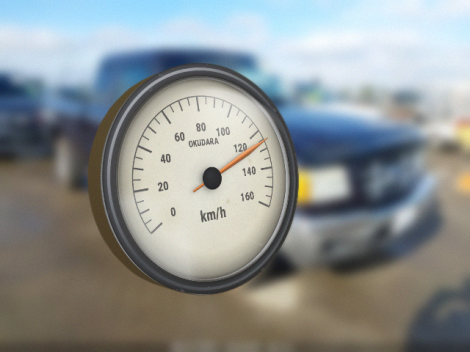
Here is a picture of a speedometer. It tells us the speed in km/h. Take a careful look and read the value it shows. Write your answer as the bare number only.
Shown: 125
